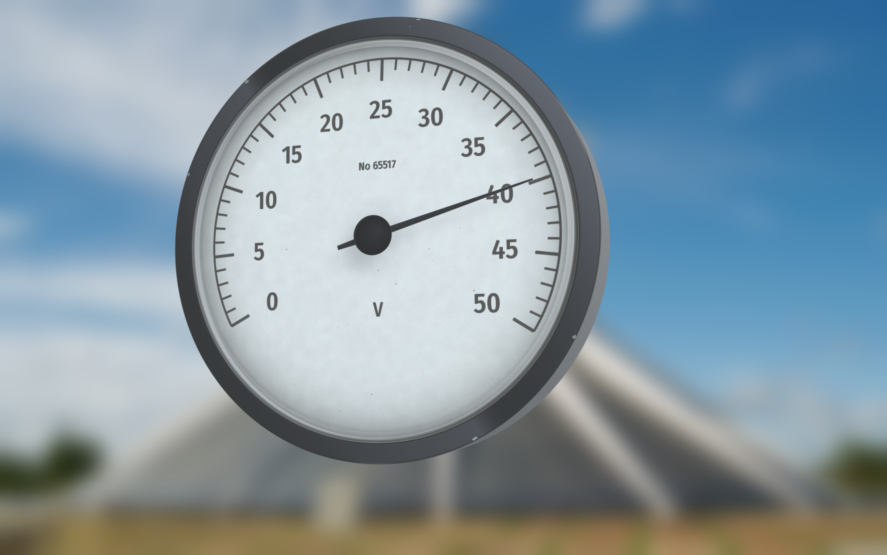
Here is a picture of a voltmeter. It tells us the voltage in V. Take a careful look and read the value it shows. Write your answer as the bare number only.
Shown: 40
